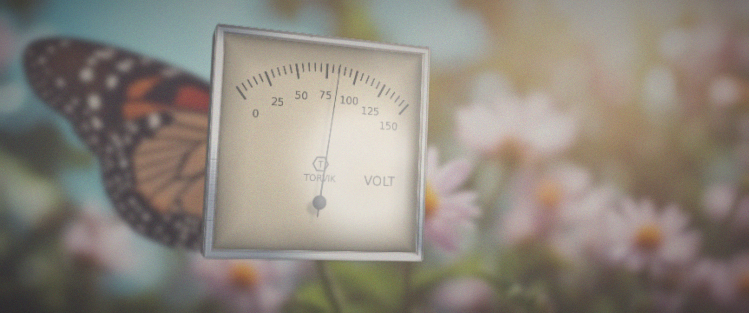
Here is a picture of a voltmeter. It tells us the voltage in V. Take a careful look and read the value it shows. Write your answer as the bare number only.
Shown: 85
